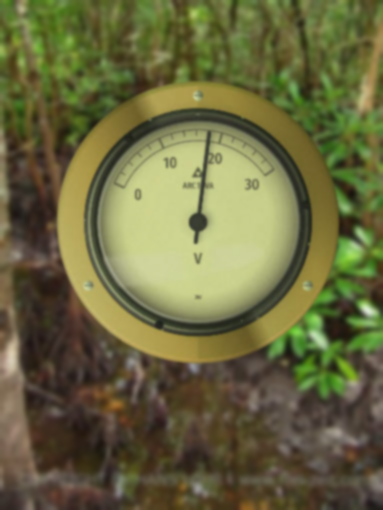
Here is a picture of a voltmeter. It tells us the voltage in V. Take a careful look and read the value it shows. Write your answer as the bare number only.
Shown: 18
